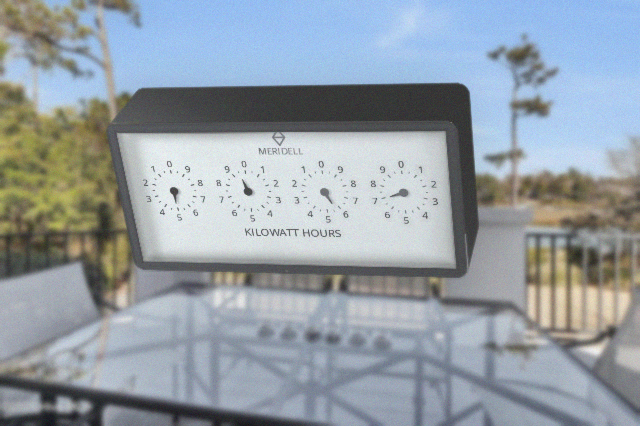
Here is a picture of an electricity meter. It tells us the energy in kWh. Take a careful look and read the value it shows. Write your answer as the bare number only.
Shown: 4957
